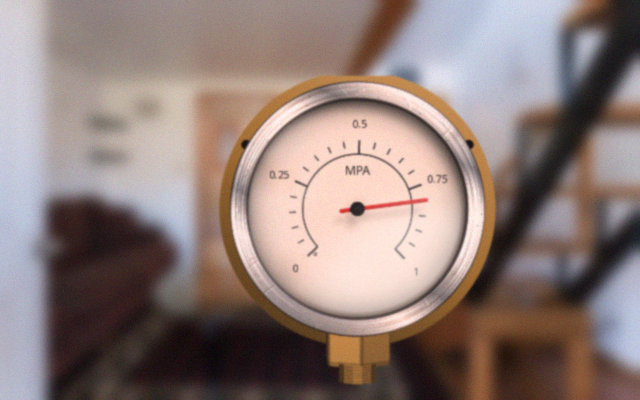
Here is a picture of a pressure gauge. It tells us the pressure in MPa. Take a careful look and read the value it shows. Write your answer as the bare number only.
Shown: 0.8
